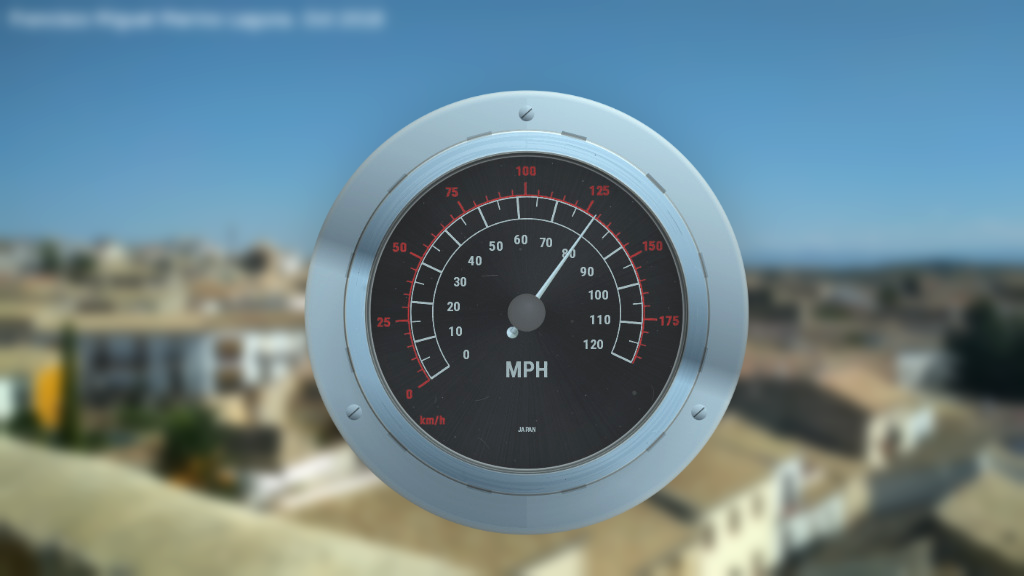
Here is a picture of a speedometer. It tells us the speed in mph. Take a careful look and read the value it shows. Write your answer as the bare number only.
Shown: 80
